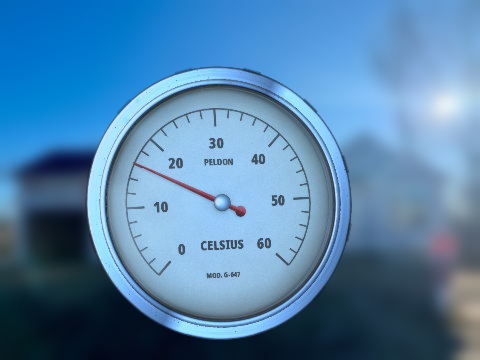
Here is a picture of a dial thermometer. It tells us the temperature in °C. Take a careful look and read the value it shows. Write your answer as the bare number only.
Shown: 16
